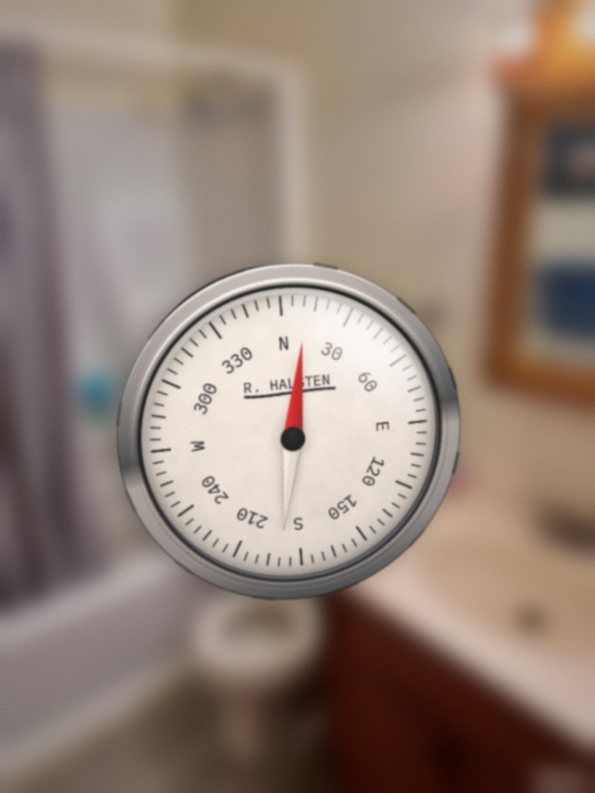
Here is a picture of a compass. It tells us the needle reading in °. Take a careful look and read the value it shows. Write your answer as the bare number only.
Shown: 10
